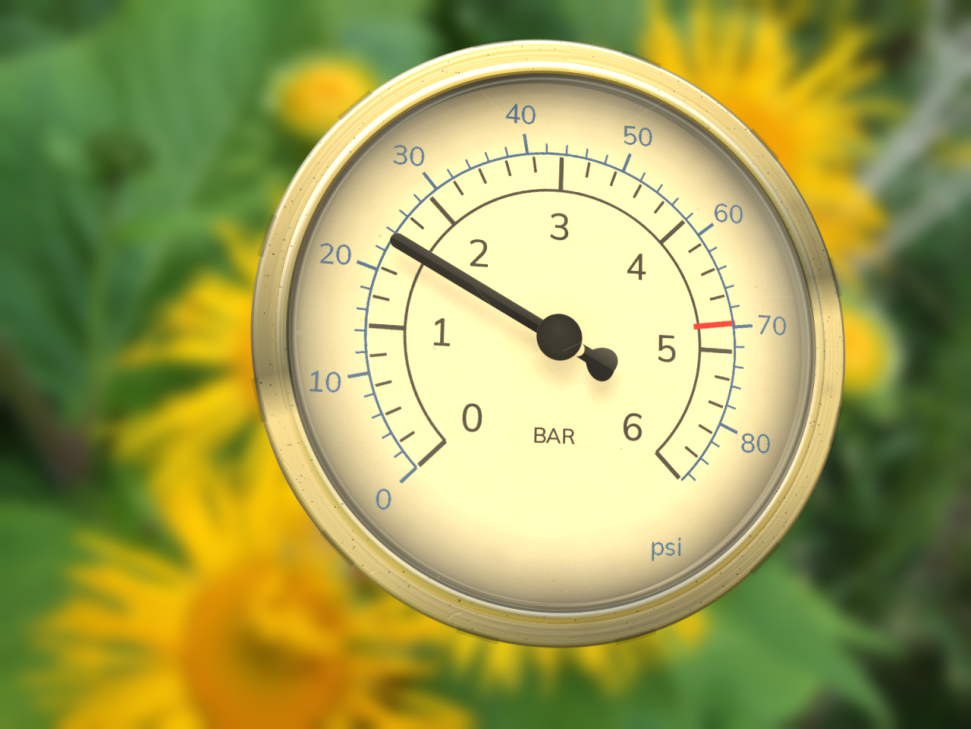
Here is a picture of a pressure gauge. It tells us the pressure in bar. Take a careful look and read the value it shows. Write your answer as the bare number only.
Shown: 1.6
